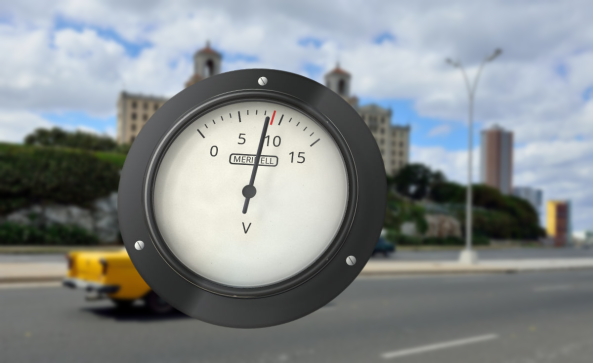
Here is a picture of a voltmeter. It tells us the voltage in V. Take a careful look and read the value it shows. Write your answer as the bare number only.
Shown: 8.5
